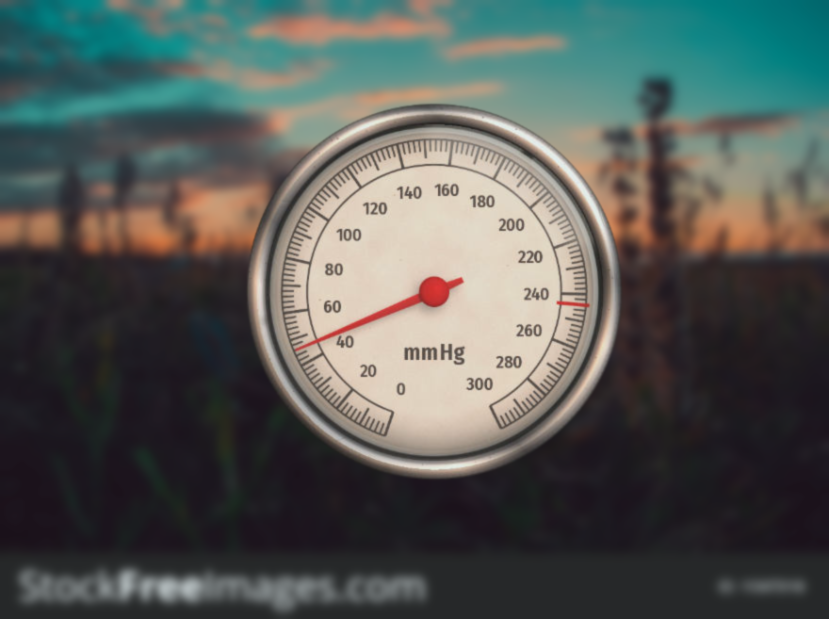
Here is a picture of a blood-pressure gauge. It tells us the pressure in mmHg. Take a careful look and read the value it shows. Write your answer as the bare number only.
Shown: 46
